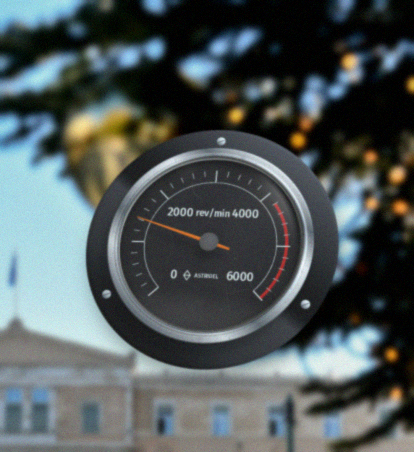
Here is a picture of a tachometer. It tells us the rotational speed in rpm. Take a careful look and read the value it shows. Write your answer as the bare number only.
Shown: 1400
